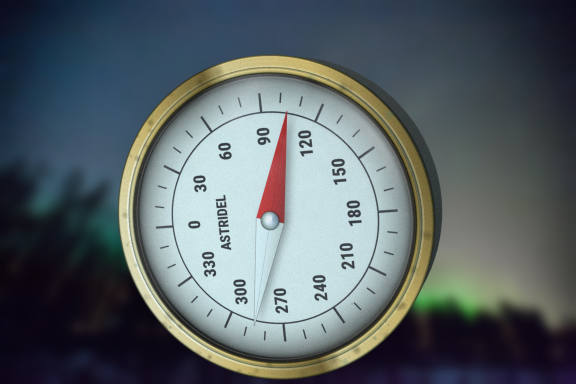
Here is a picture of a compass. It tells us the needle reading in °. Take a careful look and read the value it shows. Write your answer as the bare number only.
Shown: 105
